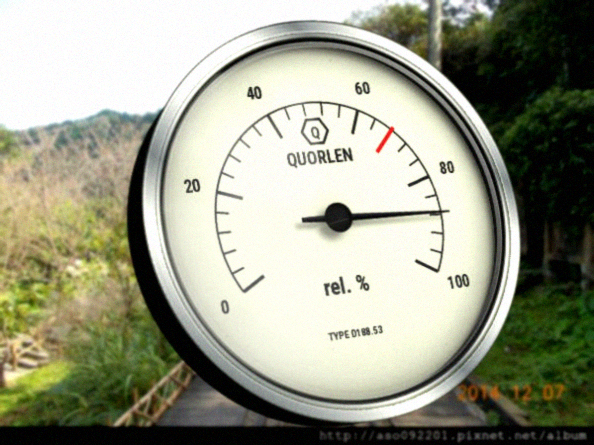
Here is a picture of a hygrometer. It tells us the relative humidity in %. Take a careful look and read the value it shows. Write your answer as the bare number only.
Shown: 88
